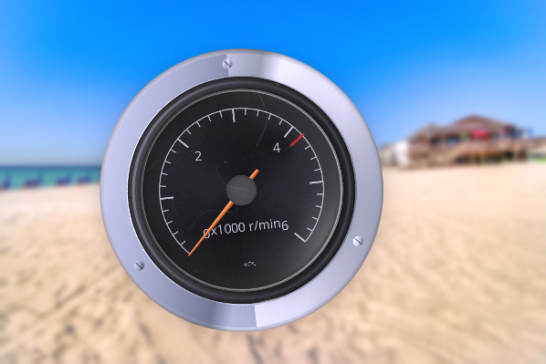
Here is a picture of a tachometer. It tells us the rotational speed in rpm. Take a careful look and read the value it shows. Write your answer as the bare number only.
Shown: 0
